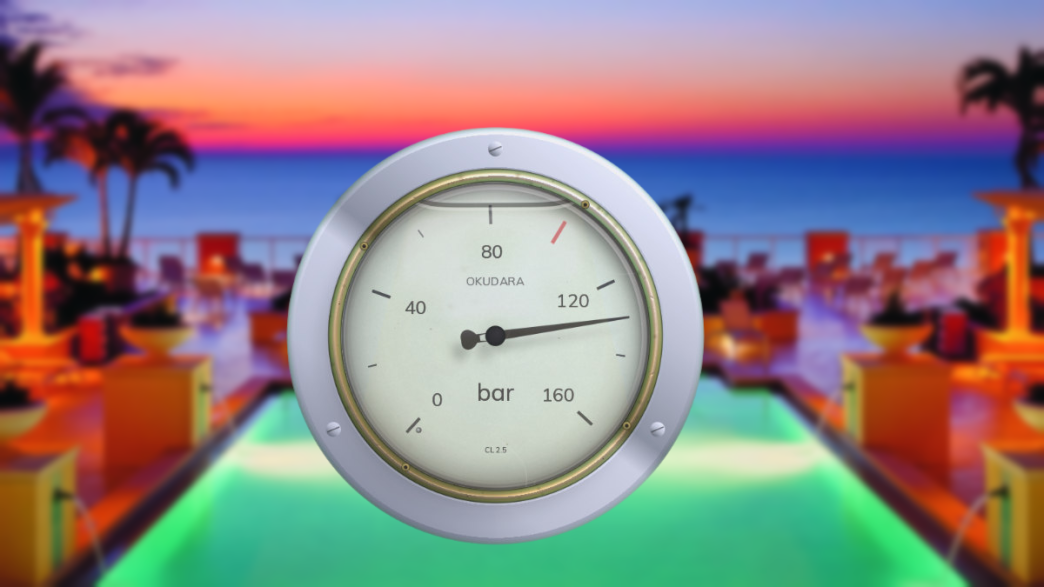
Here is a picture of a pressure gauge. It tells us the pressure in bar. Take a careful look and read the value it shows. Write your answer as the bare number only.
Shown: 130
